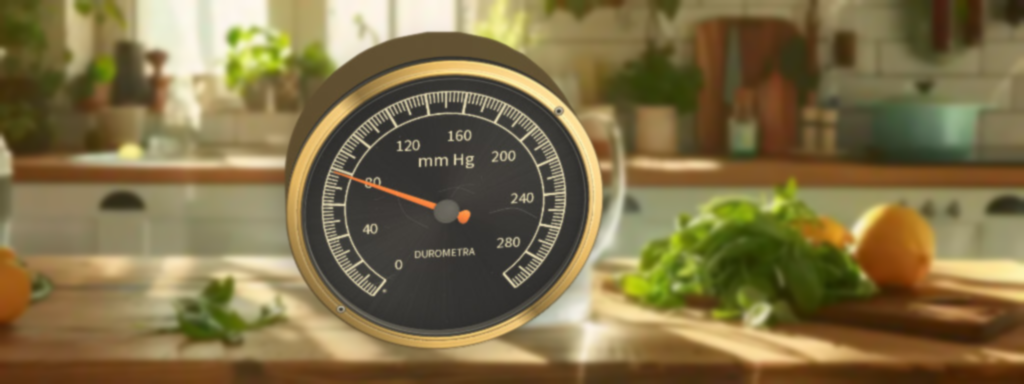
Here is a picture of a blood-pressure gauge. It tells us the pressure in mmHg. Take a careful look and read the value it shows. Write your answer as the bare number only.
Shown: 80
